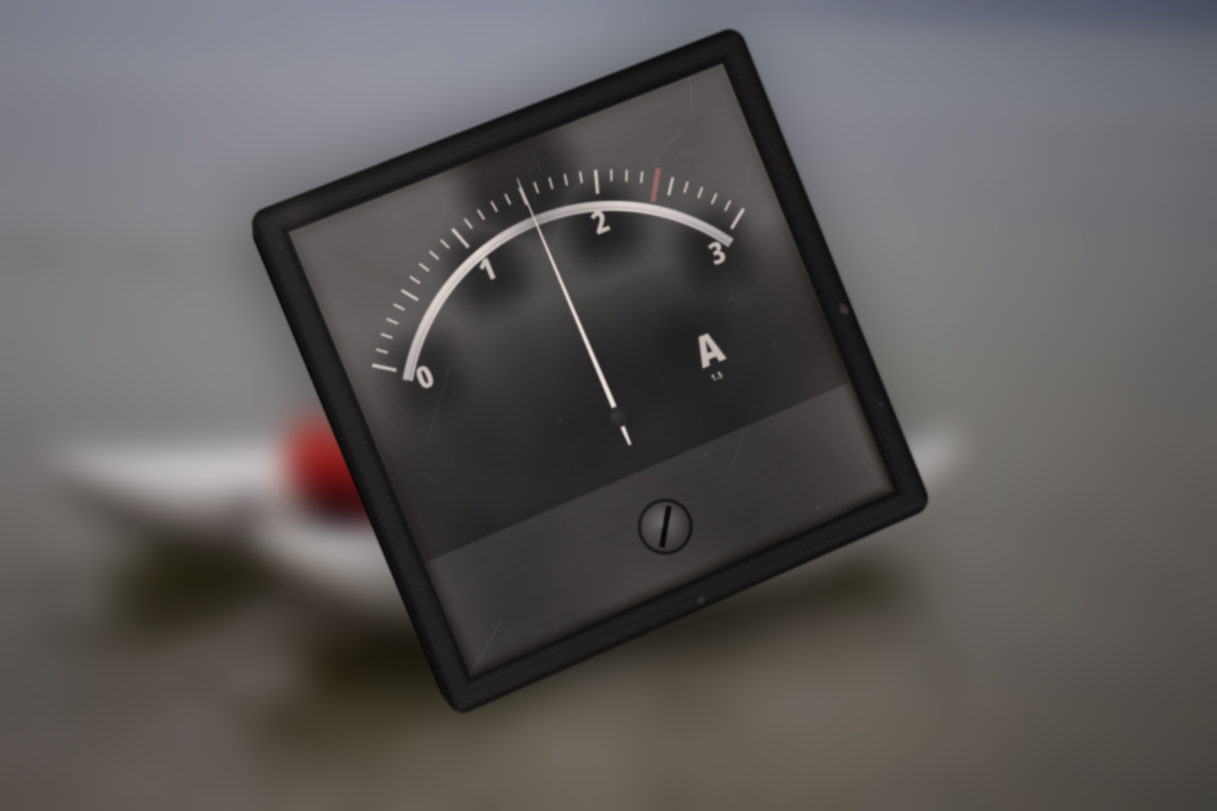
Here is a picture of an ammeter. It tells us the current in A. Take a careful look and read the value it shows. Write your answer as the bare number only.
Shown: 1.5
